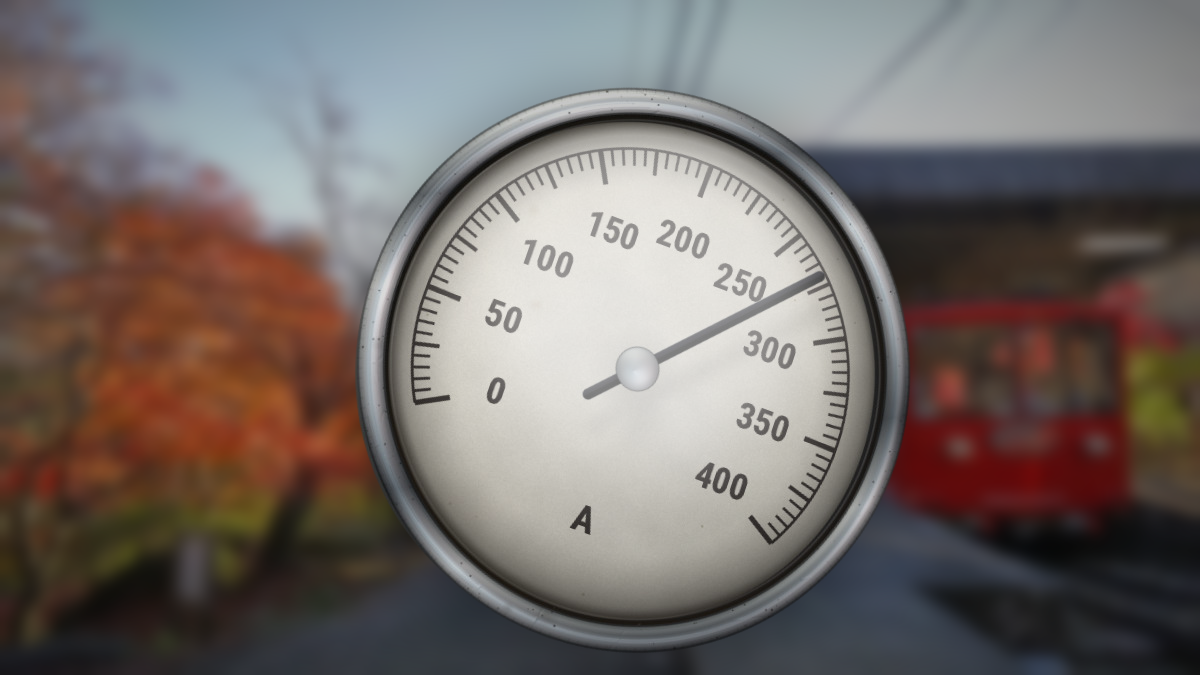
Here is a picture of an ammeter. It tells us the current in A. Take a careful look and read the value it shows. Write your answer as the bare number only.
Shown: 270
